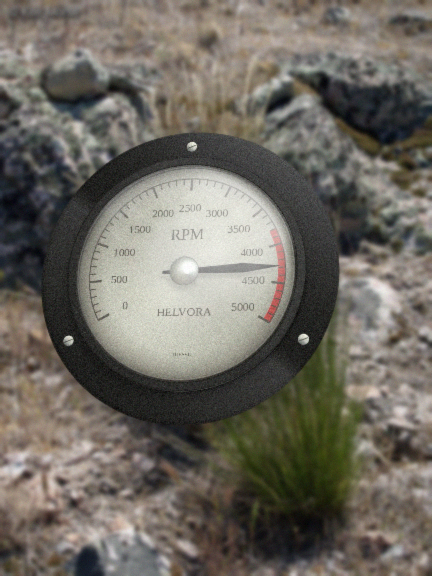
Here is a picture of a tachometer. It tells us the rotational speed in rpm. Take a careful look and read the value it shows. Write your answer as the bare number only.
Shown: 4300
